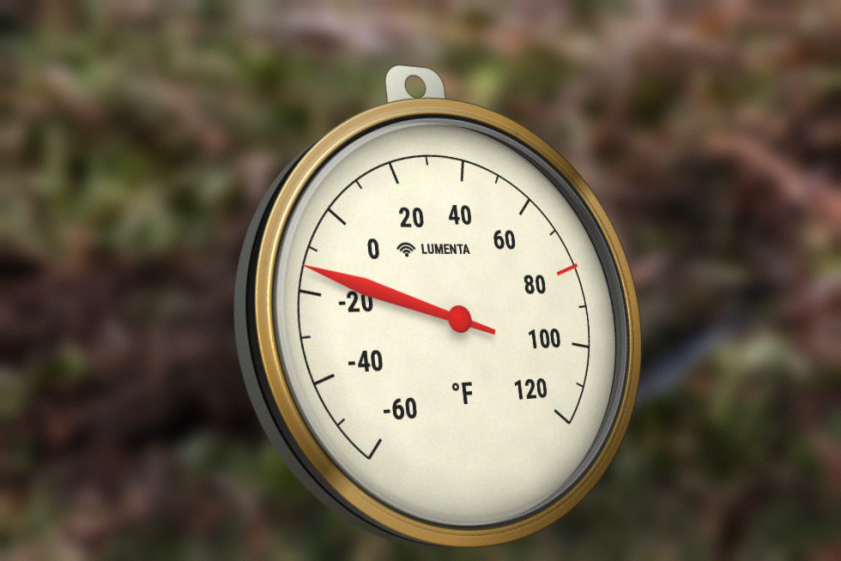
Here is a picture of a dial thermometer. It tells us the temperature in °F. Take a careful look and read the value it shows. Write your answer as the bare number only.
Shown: -15
